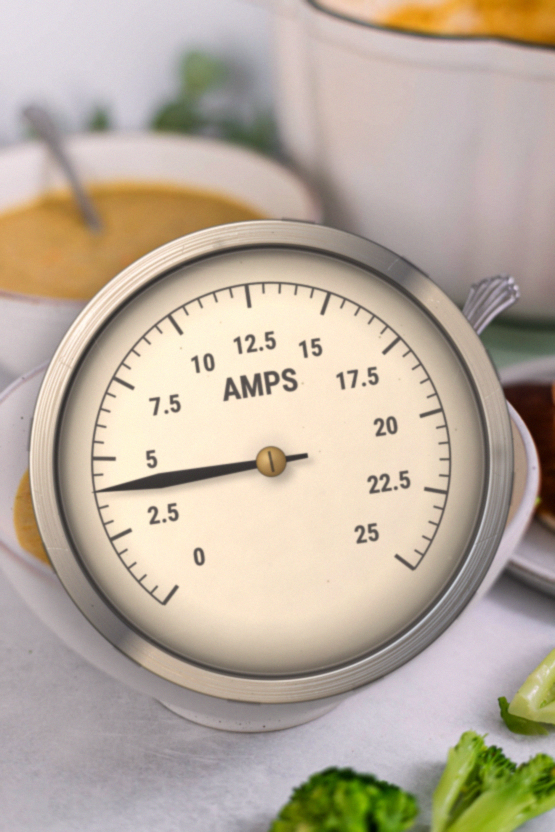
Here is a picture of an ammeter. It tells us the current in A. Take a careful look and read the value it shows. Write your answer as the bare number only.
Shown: 4
